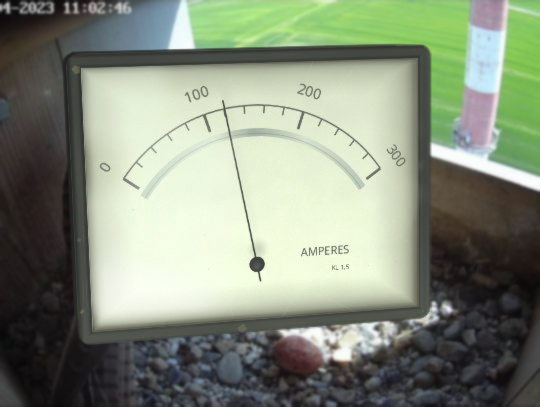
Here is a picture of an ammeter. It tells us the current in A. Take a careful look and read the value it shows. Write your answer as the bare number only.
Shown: 120
